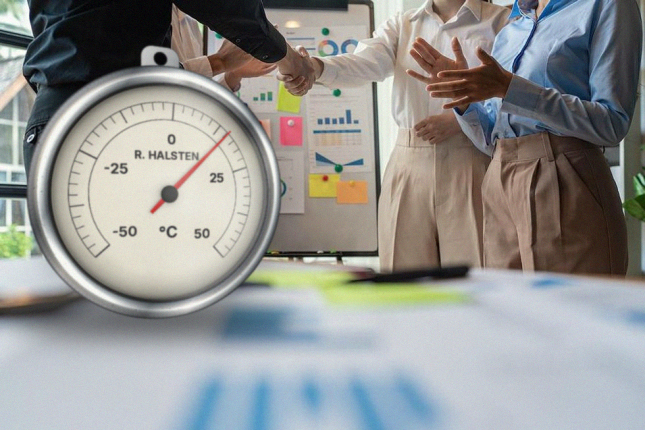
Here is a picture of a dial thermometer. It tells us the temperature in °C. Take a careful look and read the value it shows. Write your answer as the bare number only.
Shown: 15
